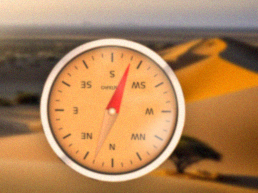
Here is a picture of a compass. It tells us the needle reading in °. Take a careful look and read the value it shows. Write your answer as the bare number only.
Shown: 200
